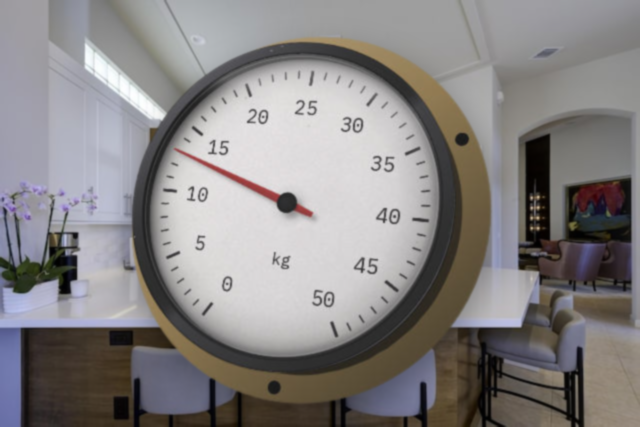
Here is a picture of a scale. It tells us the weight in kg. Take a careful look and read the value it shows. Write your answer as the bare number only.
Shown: 13
